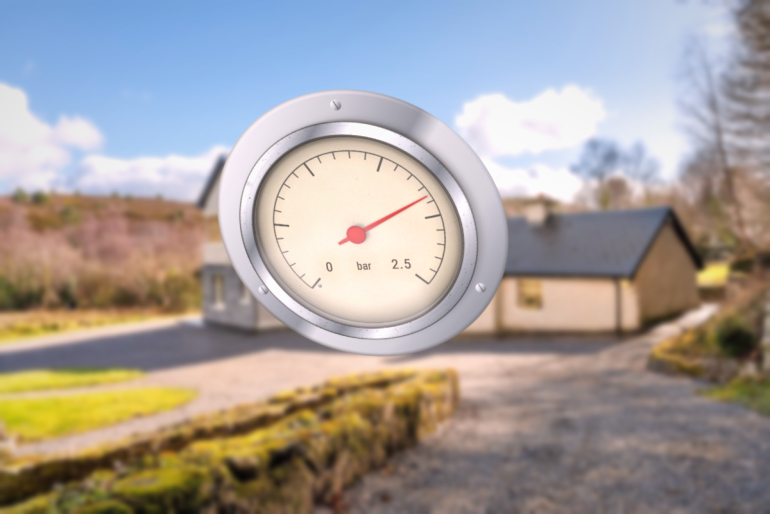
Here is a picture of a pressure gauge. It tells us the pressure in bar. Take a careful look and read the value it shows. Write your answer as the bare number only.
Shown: 1.85
